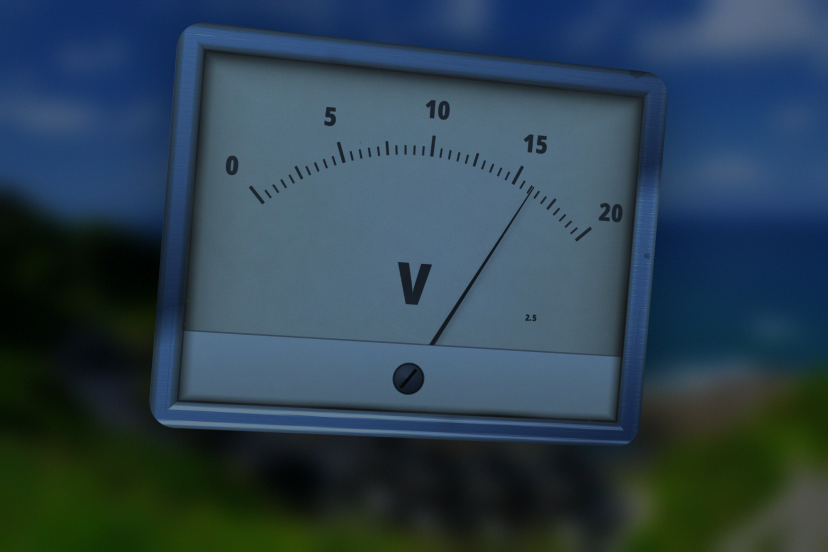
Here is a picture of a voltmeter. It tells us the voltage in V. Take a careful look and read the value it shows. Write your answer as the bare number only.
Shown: 16
